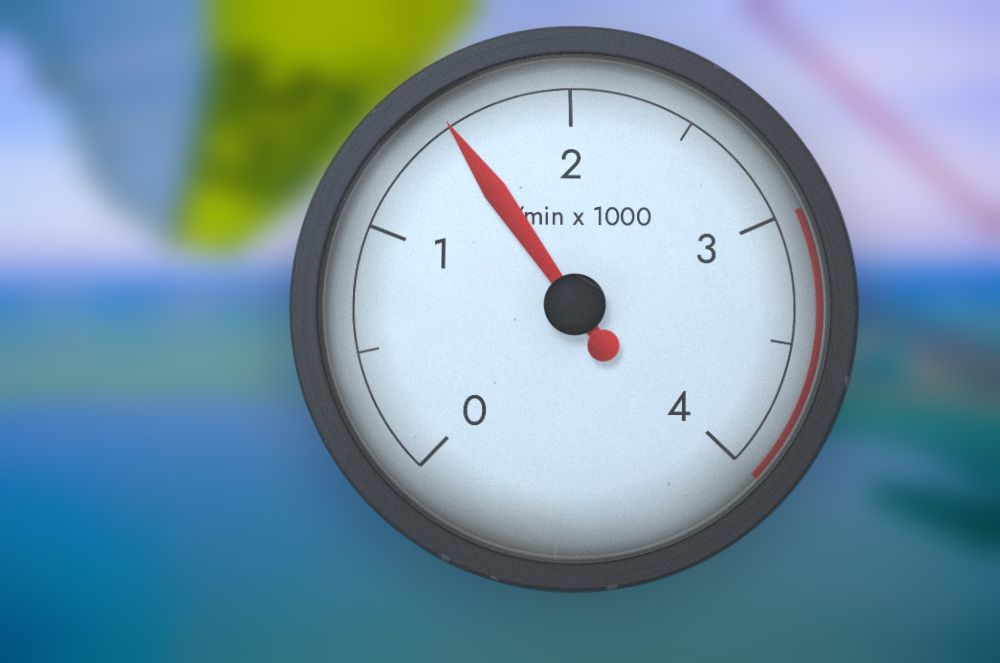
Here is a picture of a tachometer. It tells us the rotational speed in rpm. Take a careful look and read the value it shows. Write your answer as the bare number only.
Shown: 1500
